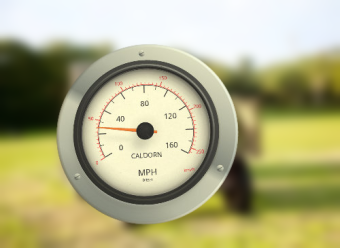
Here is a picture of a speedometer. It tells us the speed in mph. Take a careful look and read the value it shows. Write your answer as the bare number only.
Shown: 25
